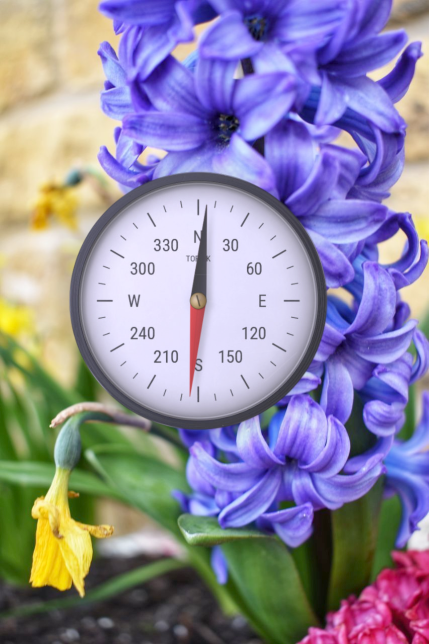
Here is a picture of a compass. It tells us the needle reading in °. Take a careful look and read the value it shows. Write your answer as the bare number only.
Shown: 185
